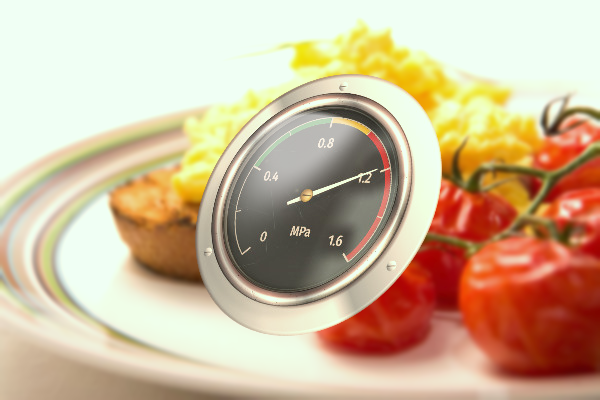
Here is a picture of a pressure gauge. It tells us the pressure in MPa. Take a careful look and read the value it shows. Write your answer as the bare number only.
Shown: 1.2
